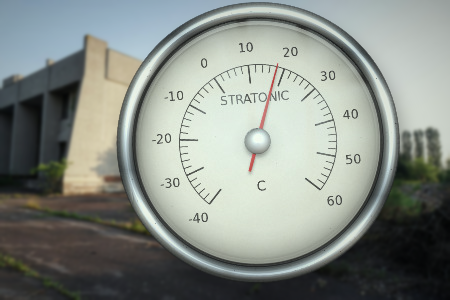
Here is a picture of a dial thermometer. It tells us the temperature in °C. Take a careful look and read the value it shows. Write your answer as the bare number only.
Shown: 18
